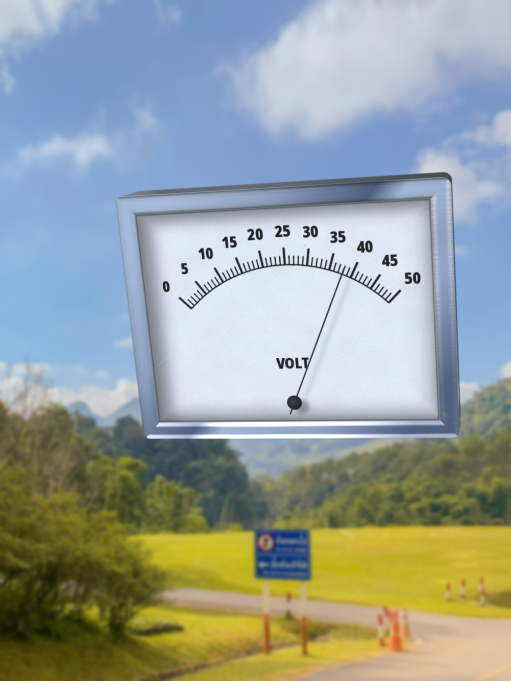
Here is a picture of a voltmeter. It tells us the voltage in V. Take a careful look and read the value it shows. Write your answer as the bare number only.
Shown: 38
